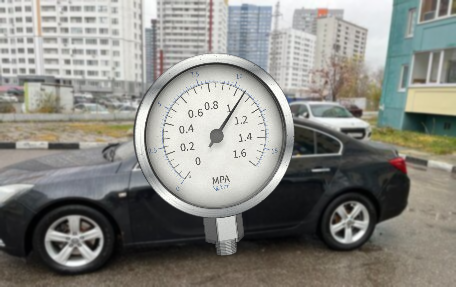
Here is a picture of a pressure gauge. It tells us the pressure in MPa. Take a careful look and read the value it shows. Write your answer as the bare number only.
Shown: 1.05
